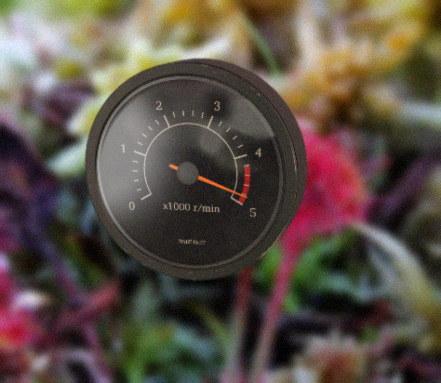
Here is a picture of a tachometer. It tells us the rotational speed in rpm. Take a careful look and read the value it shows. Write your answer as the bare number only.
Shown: 4800
